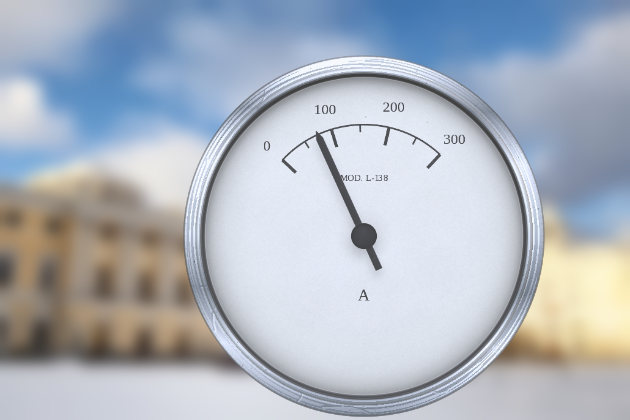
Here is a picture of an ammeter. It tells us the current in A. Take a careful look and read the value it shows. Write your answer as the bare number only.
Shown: 75
